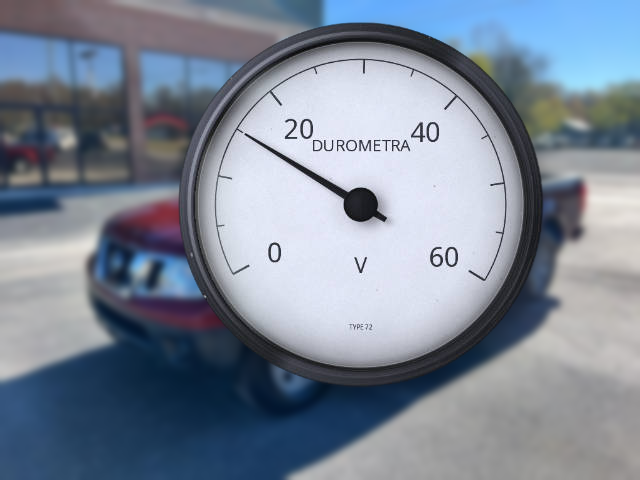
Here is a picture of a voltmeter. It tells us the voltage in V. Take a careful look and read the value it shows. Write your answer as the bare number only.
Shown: 15
